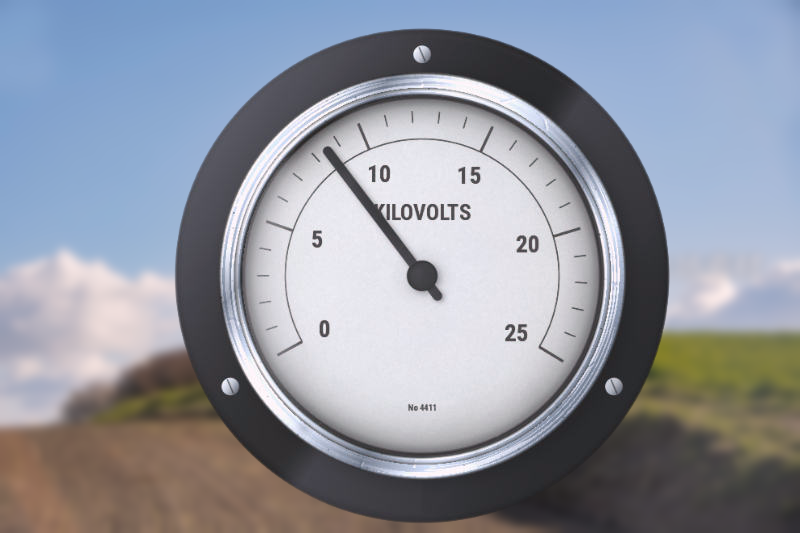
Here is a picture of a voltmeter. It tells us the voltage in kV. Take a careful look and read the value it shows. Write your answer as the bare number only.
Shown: 8.5
